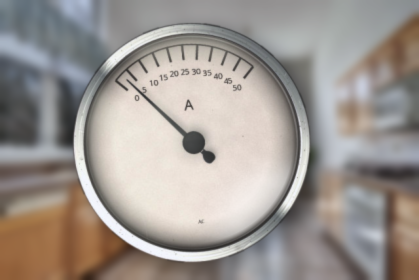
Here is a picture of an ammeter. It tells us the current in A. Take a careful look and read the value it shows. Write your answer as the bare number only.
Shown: 2.5
